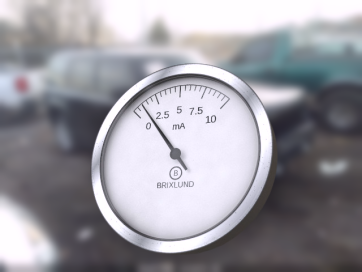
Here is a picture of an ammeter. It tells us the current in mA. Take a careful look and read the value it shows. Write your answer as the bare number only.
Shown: 1
